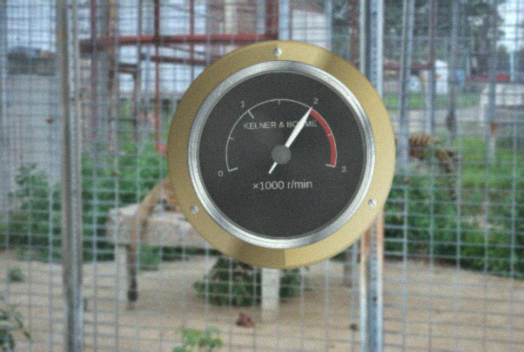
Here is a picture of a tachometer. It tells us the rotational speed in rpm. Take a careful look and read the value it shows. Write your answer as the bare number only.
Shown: 2000
